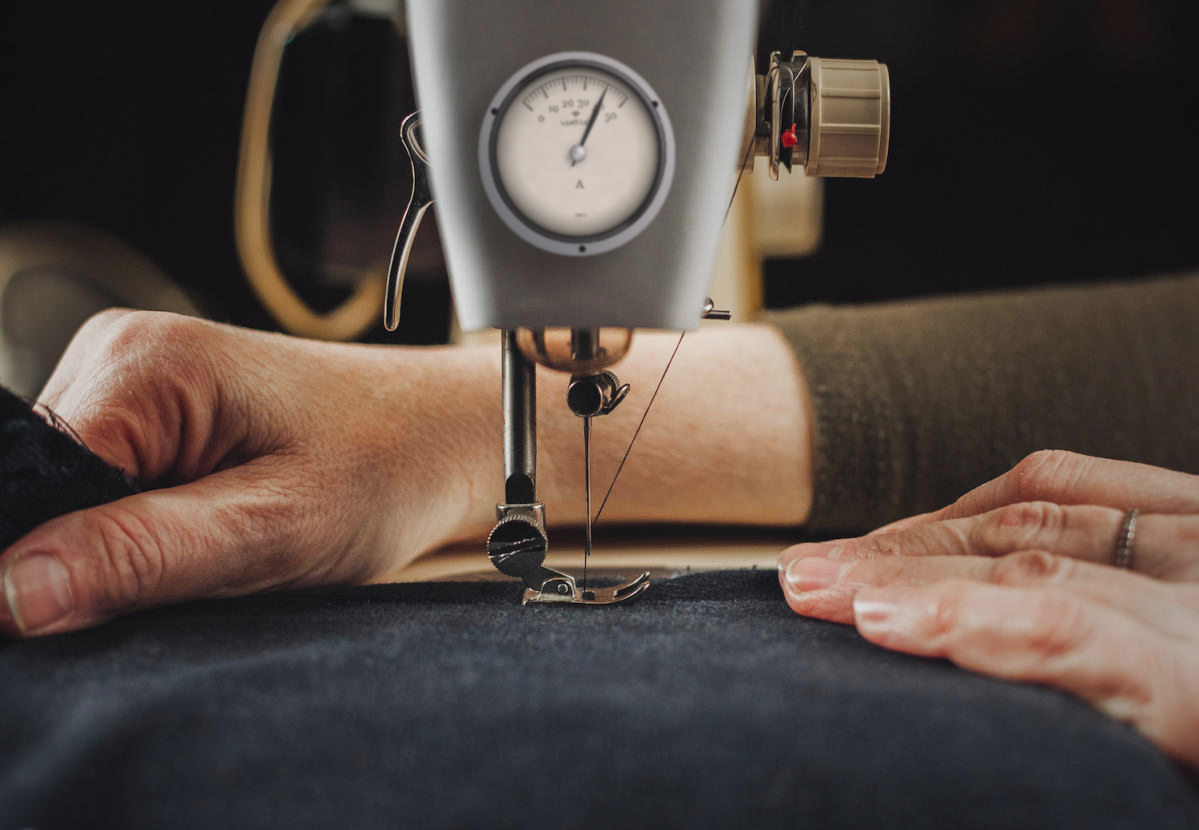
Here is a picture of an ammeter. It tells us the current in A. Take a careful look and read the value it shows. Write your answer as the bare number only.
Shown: 40
